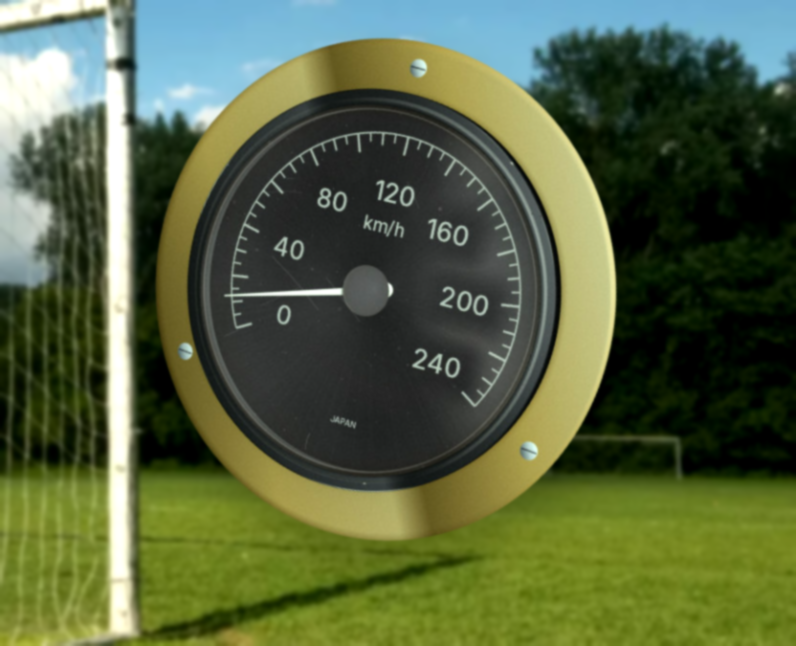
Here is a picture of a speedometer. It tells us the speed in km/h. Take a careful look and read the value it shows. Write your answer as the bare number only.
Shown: 12.5
